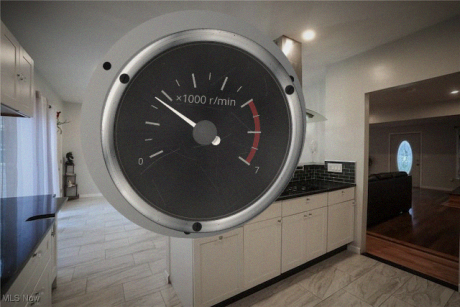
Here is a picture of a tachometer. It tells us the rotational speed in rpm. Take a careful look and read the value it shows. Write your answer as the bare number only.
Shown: 1750
